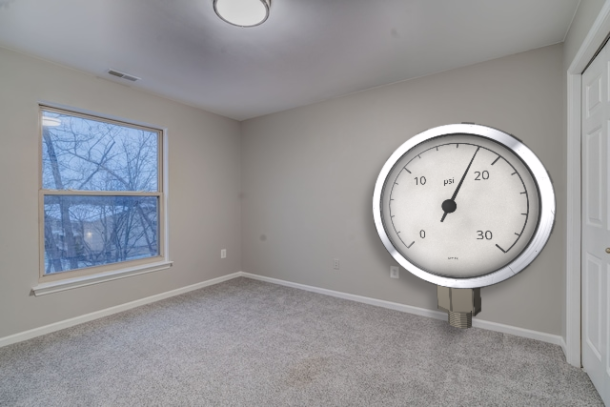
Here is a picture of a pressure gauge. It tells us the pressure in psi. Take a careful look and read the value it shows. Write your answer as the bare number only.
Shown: 18
